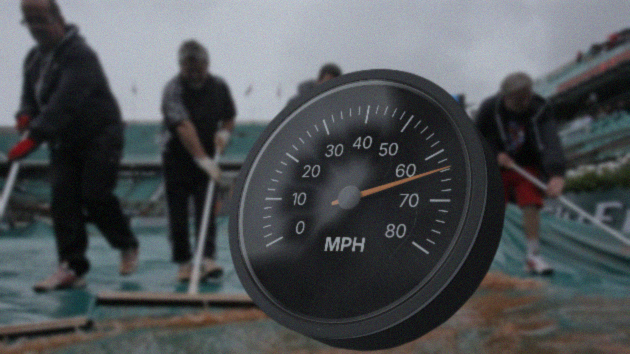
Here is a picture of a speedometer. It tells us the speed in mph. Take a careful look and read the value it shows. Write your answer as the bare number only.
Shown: 64
